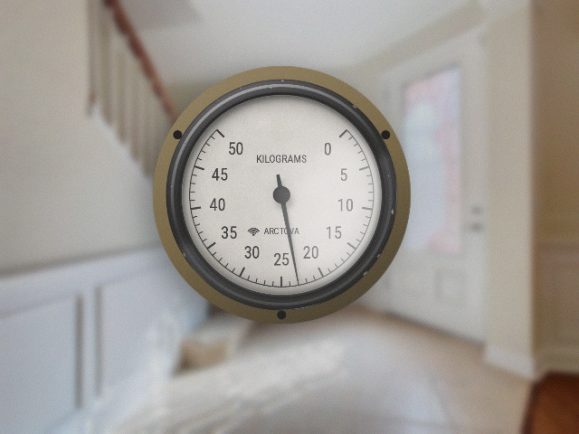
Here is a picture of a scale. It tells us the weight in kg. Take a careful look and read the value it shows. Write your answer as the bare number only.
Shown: 23
